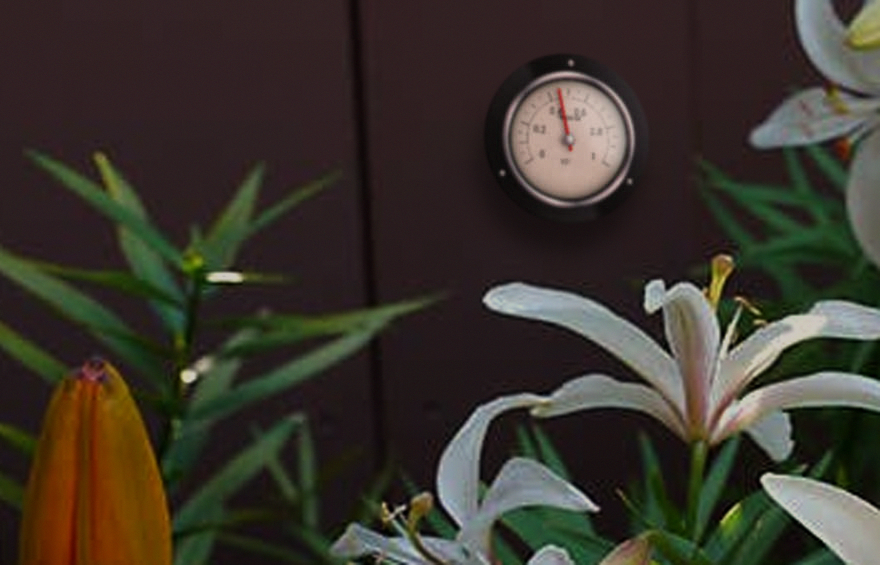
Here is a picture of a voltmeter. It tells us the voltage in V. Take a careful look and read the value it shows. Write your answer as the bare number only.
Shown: 0.45
